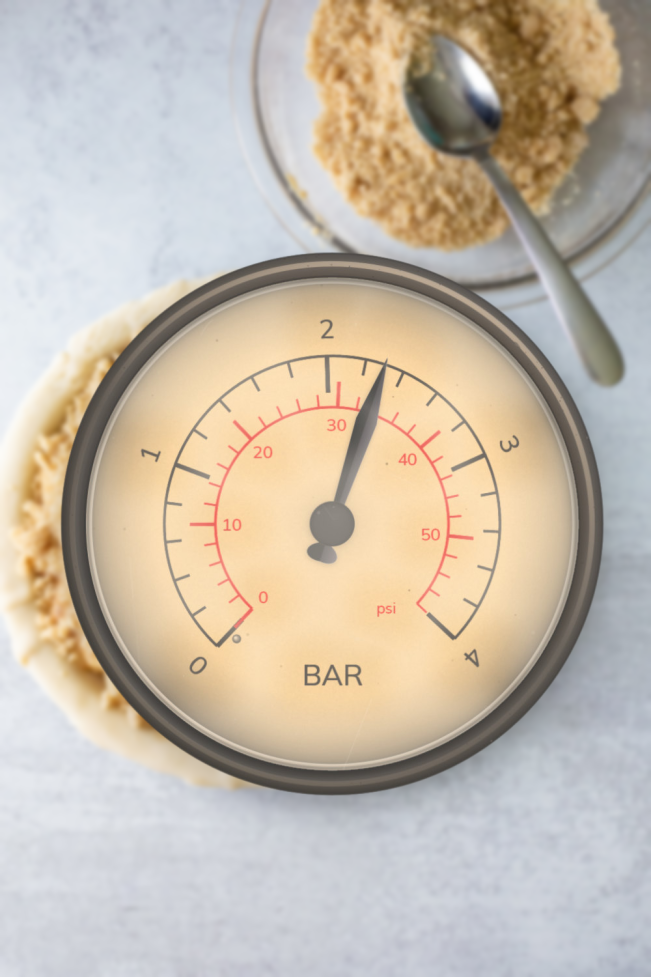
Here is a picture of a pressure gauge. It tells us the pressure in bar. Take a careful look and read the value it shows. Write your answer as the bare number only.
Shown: 2.3
